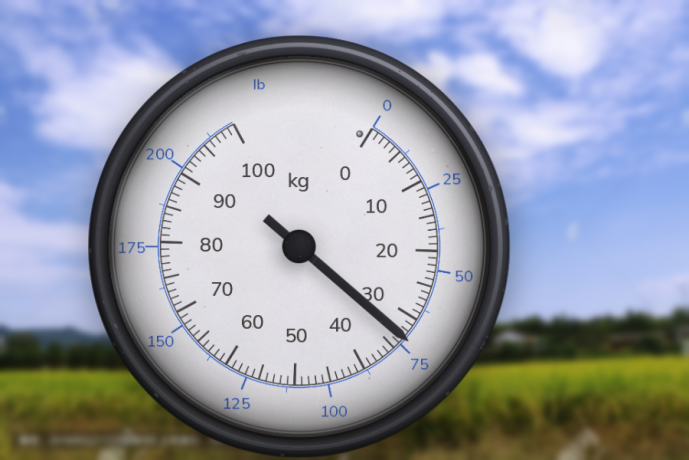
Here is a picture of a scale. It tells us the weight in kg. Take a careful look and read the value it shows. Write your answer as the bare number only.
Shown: 33
